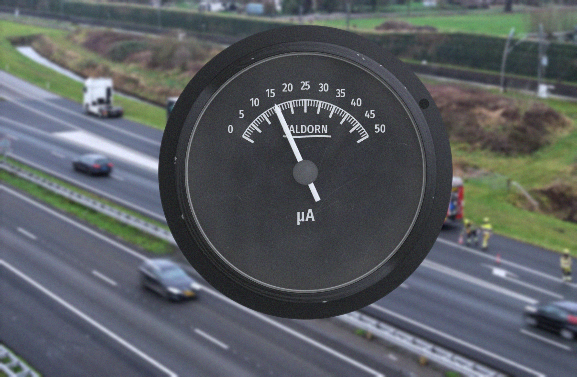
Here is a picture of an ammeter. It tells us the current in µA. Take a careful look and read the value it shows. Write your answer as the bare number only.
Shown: 15
